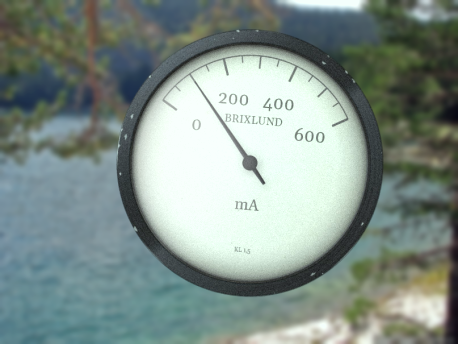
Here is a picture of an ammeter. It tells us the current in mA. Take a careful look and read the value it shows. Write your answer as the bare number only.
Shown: 100
